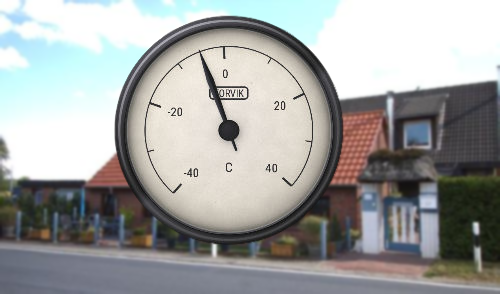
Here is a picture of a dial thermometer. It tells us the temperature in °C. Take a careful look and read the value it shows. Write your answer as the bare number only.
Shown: -5
